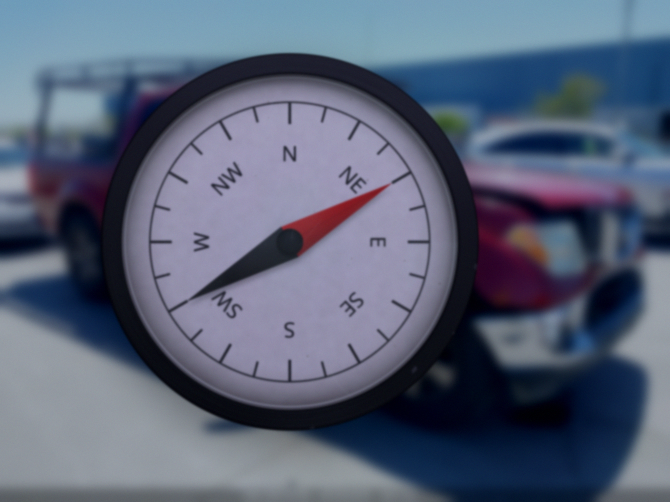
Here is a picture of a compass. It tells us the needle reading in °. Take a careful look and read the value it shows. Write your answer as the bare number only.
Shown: 60
